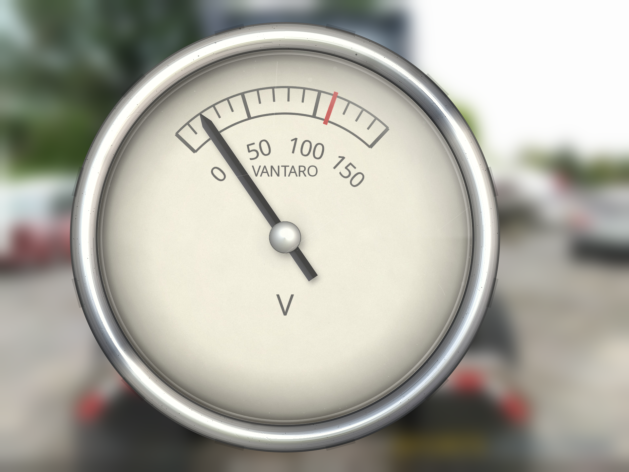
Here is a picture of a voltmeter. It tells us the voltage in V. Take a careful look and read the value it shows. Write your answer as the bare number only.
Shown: 20
